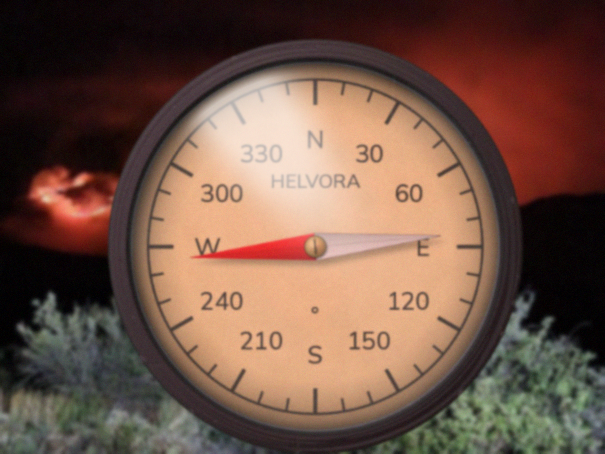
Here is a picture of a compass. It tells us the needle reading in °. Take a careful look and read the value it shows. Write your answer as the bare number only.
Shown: 265
